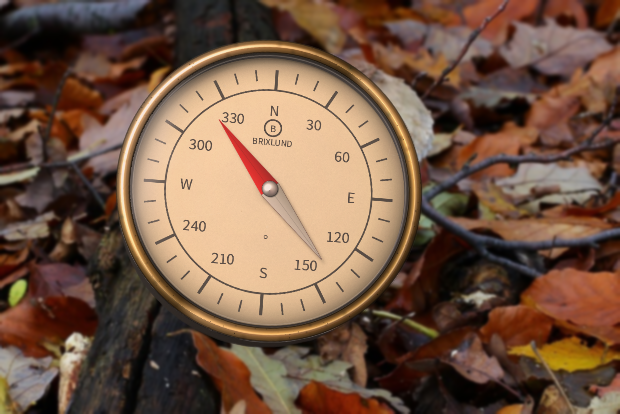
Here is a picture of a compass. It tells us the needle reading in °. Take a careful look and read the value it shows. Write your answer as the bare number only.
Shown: 320
